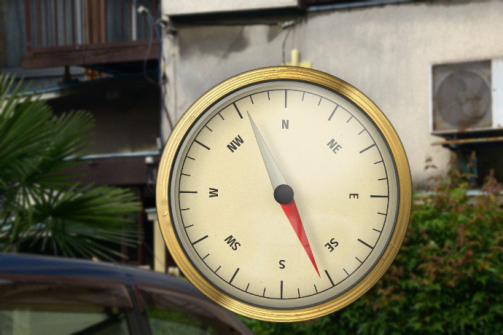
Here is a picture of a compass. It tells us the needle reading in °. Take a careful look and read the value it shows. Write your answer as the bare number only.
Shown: 155
